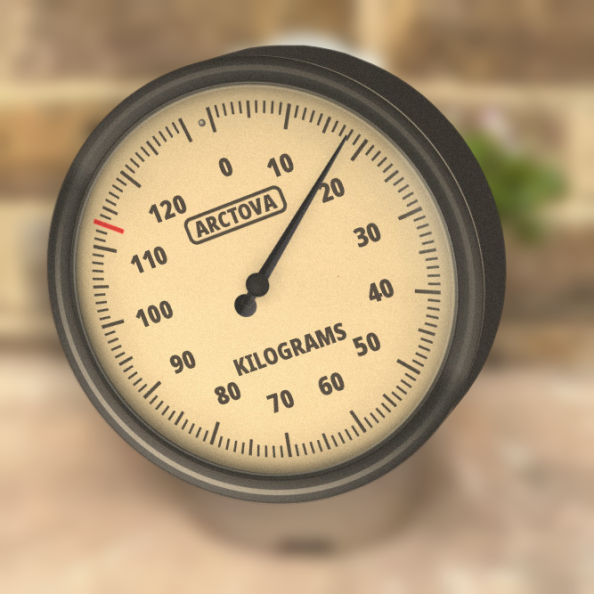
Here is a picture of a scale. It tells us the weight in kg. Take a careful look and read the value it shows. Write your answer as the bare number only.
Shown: 18
